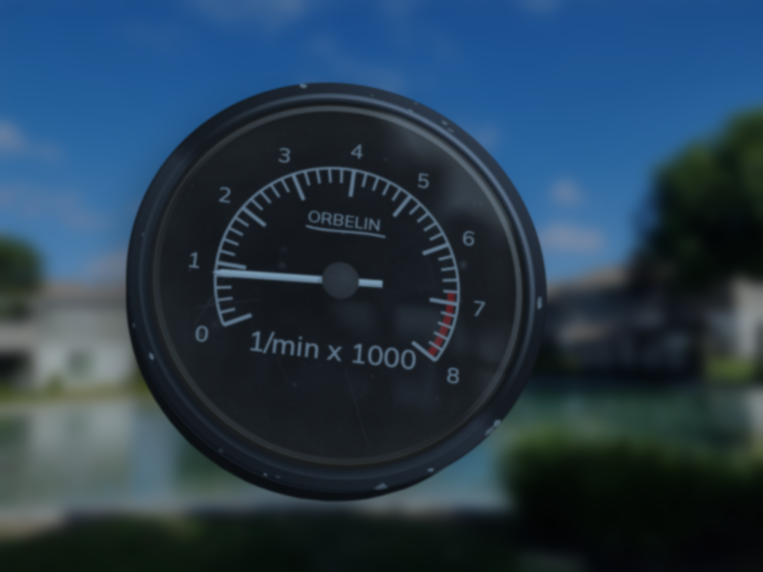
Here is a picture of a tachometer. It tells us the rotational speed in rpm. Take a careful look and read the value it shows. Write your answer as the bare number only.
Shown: 800
